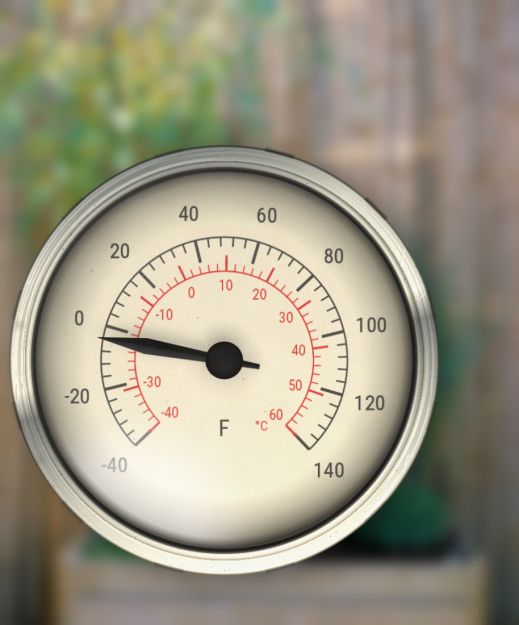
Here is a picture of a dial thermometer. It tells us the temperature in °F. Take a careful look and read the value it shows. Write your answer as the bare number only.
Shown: -4
